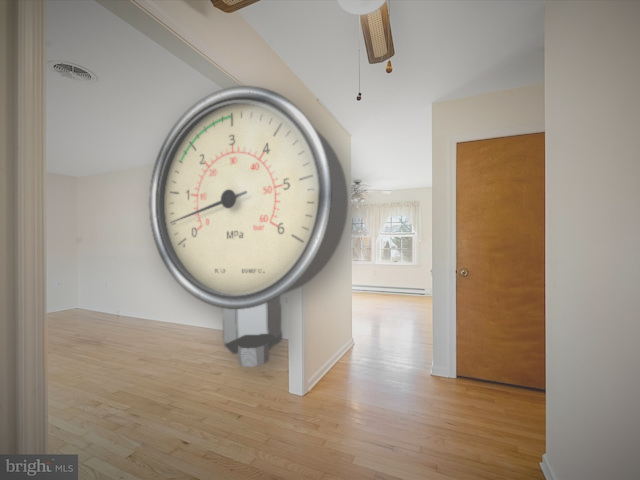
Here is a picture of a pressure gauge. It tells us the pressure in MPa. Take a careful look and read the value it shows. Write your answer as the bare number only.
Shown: 0.4
